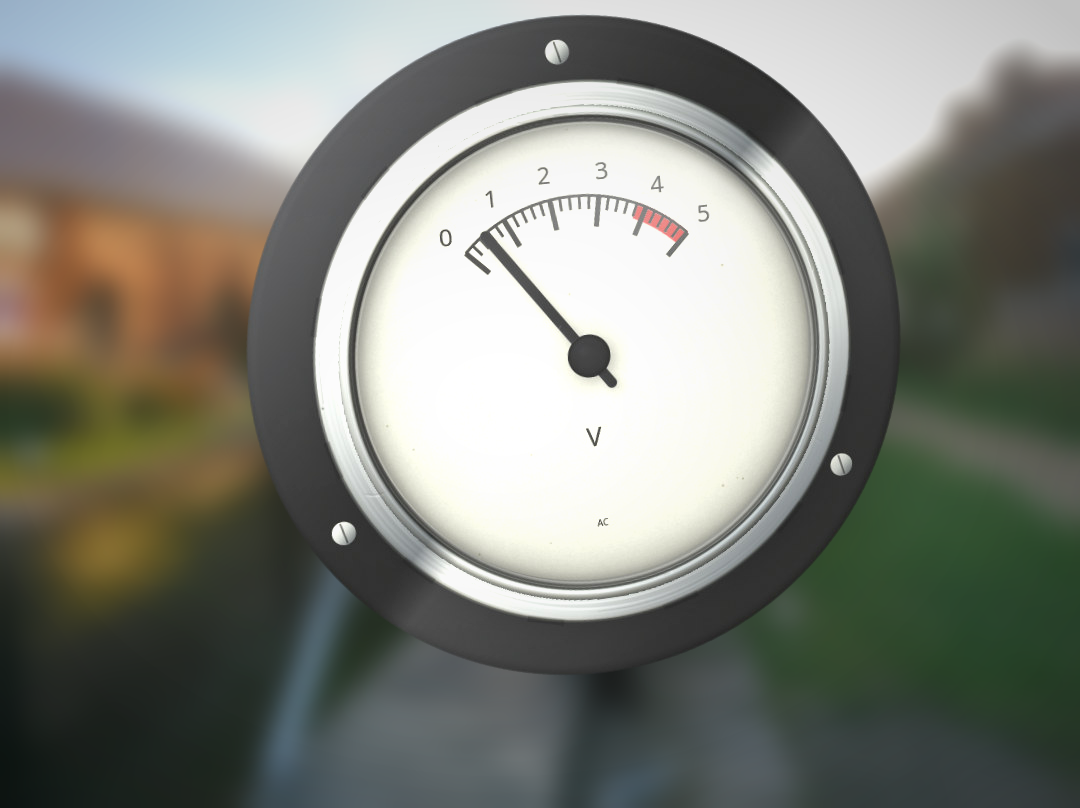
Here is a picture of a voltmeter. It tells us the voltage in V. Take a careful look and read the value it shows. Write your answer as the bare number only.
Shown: 0.5
